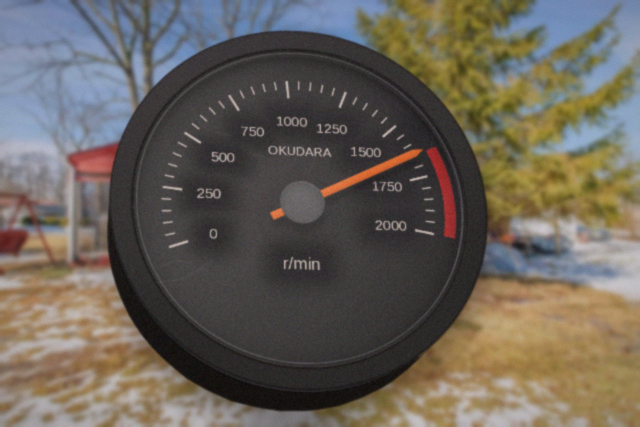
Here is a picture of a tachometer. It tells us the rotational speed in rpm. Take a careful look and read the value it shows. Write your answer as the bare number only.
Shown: 1650
